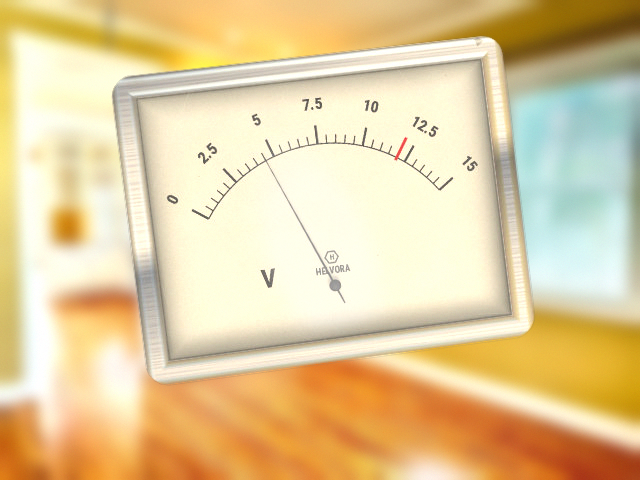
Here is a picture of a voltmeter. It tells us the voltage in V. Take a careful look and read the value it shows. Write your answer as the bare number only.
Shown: 4.5
